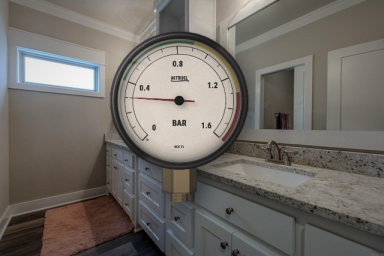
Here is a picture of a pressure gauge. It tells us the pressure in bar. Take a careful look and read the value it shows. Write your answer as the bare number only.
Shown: 0.3
